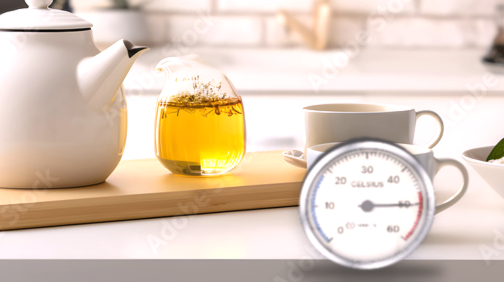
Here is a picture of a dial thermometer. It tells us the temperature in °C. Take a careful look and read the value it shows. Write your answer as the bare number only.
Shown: 50
